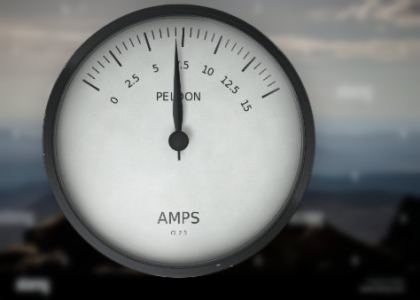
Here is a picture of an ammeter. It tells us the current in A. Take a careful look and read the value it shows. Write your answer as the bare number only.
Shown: 7
